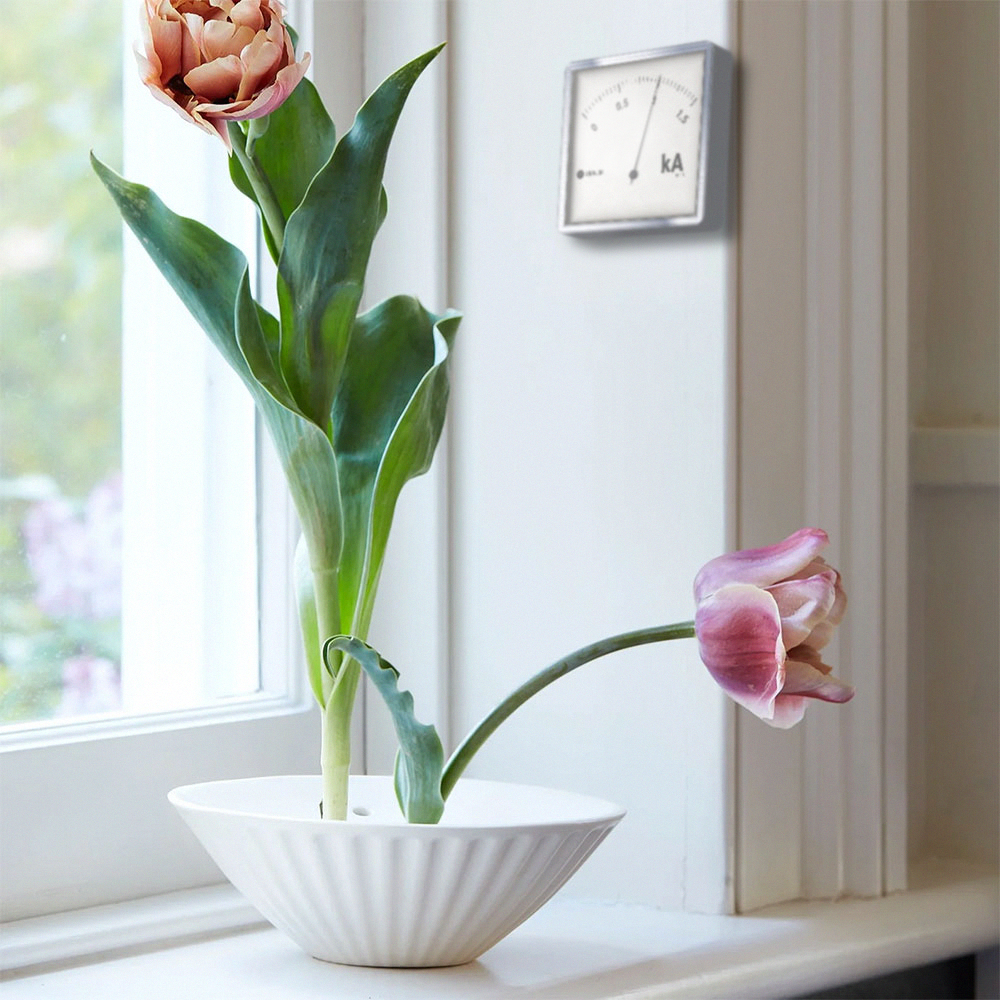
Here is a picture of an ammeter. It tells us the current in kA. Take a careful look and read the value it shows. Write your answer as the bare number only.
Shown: 1
